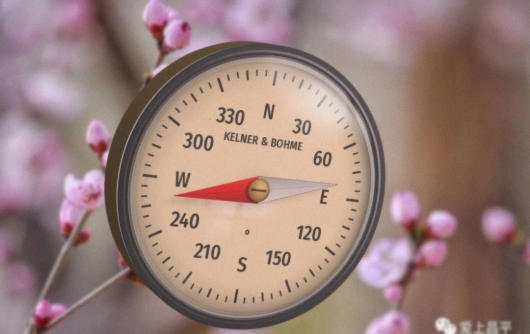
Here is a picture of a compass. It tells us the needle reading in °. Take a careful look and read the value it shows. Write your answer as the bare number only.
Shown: 260
